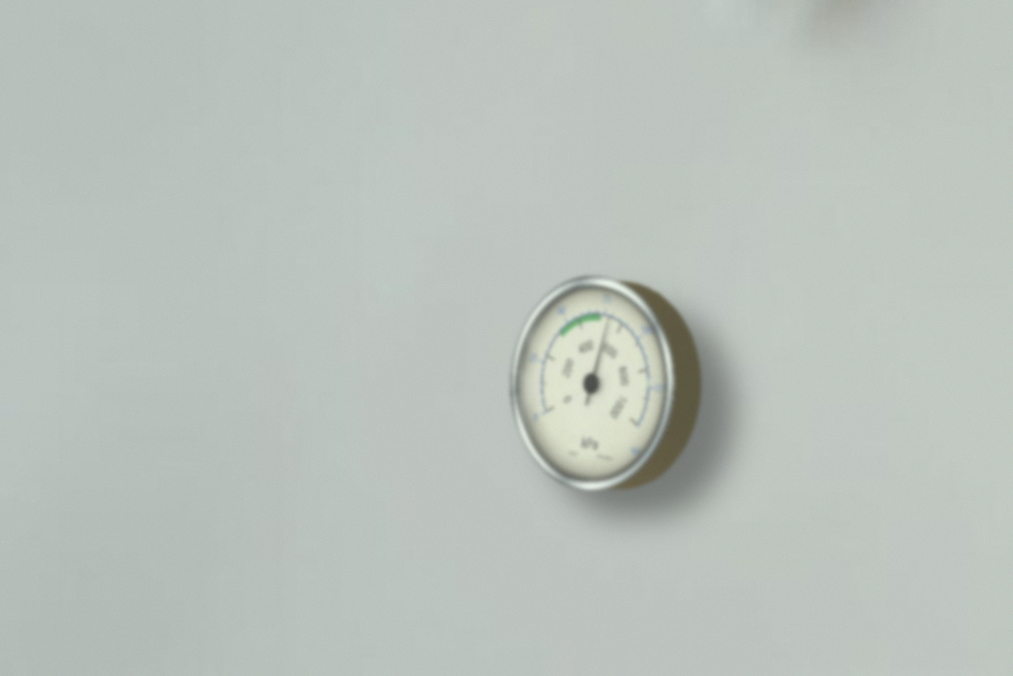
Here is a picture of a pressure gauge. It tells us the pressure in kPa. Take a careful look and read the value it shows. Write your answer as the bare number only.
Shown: 550
